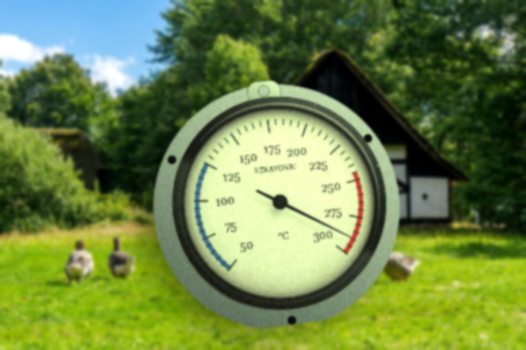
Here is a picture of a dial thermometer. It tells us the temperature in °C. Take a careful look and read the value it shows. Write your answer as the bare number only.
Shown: 290
